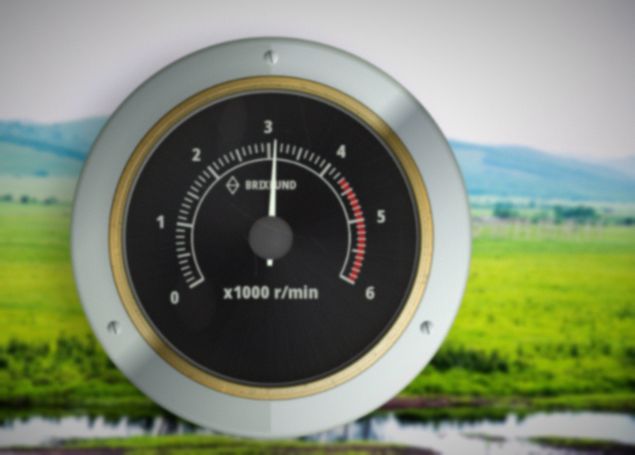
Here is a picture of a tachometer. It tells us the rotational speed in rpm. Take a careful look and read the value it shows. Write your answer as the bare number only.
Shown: 3100
